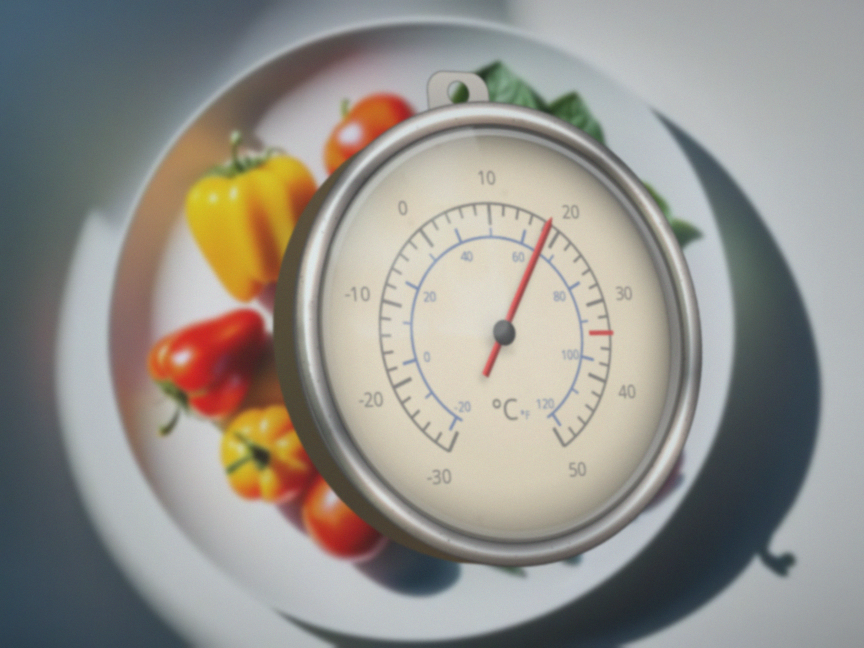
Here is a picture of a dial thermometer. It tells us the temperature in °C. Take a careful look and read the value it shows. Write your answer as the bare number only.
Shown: 18
